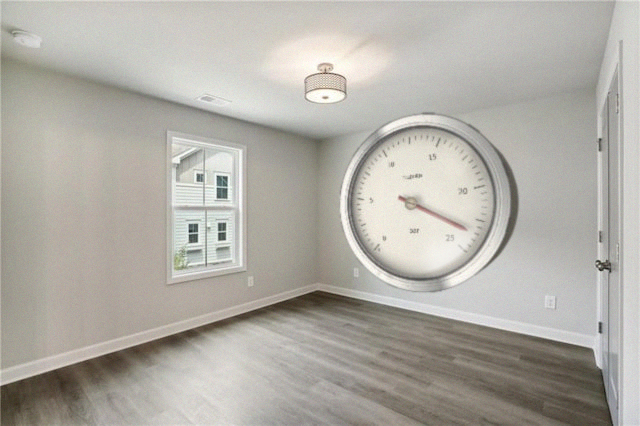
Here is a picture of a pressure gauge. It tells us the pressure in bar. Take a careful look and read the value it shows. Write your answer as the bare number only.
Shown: 23.5
